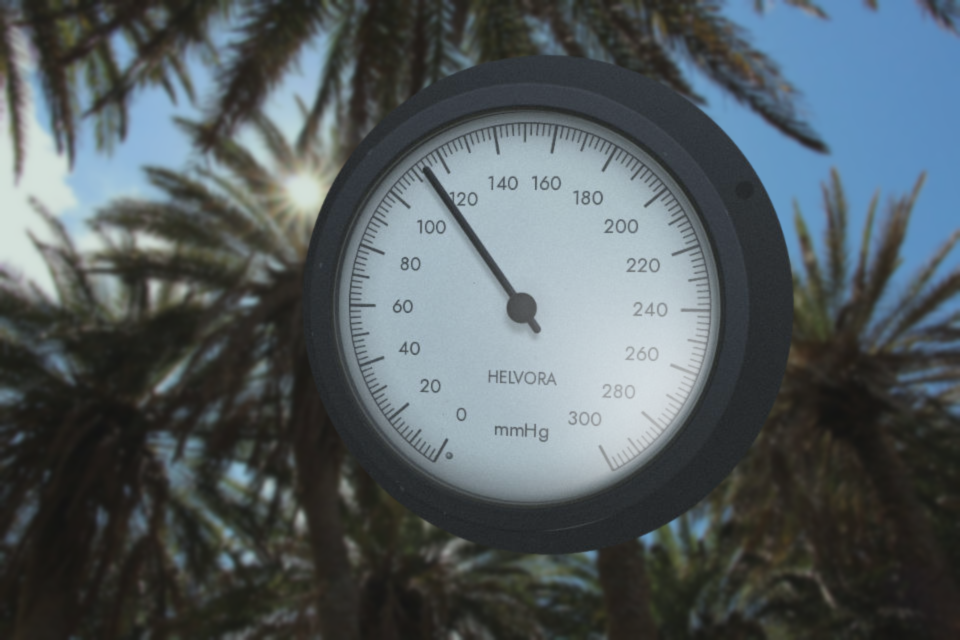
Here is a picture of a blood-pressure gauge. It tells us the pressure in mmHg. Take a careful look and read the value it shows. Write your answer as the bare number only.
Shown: 114
